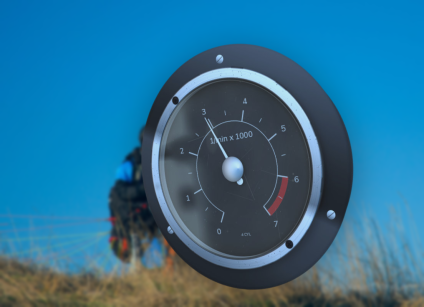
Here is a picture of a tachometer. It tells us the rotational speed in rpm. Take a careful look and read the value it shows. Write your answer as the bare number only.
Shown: 3000
